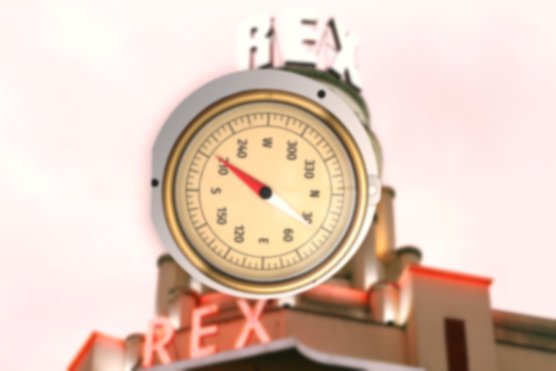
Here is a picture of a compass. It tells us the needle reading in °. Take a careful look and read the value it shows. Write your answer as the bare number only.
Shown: 215
